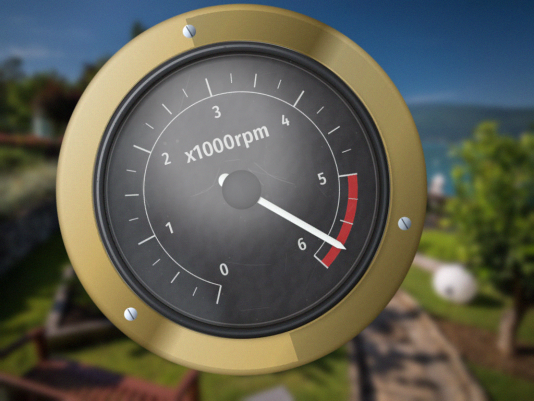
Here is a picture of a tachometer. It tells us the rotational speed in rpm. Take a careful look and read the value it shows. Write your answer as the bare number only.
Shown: 5750
